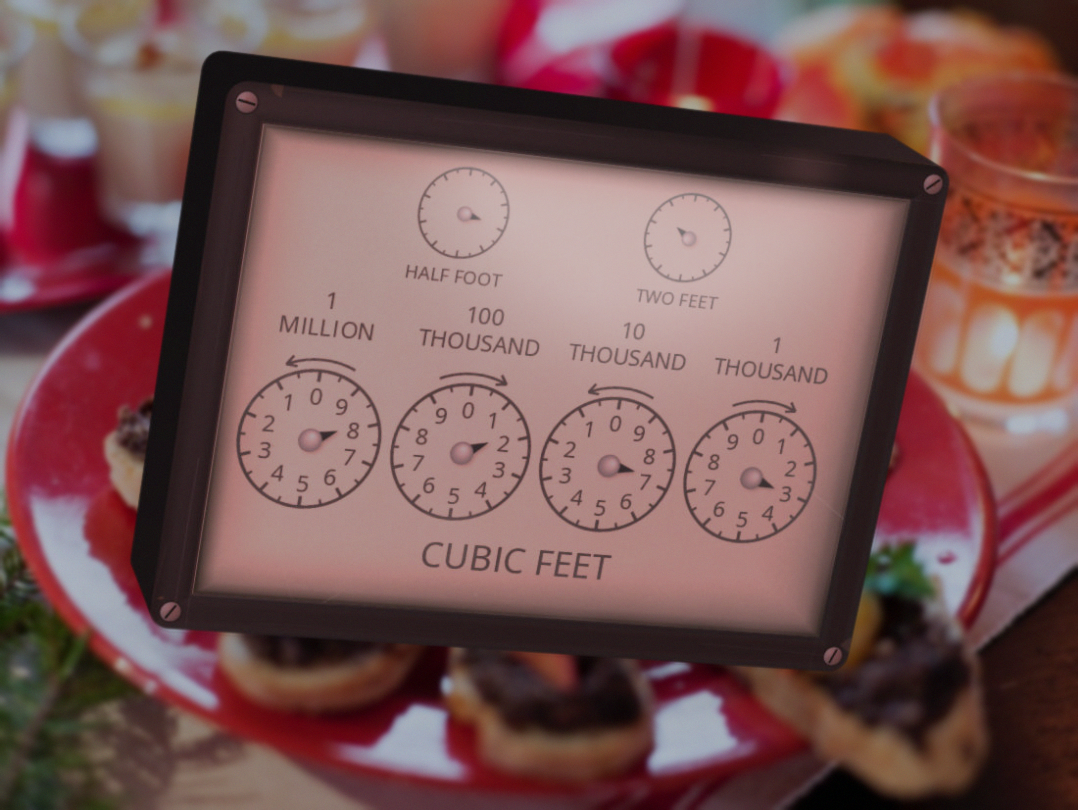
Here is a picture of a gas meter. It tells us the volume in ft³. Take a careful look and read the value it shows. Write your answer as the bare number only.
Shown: 817300
